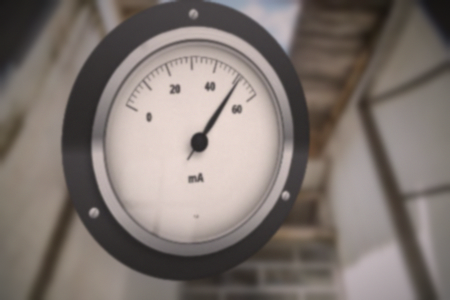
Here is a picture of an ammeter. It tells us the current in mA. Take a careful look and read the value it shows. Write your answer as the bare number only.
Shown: 50
